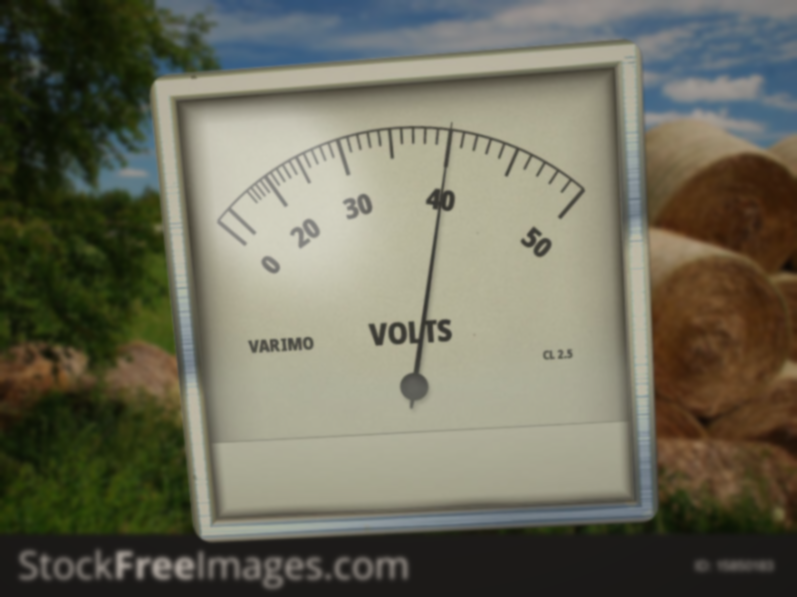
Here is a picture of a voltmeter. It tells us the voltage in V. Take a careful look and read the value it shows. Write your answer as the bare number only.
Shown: 40
